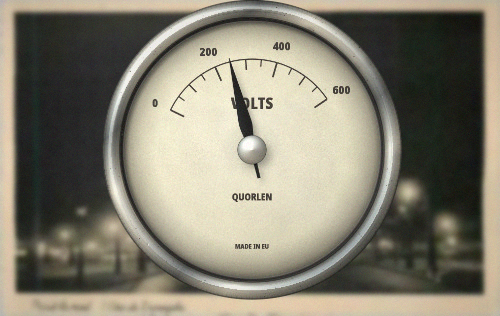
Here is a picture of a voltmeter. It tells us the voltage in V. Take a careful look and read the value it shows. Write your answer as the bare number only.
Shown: 250
